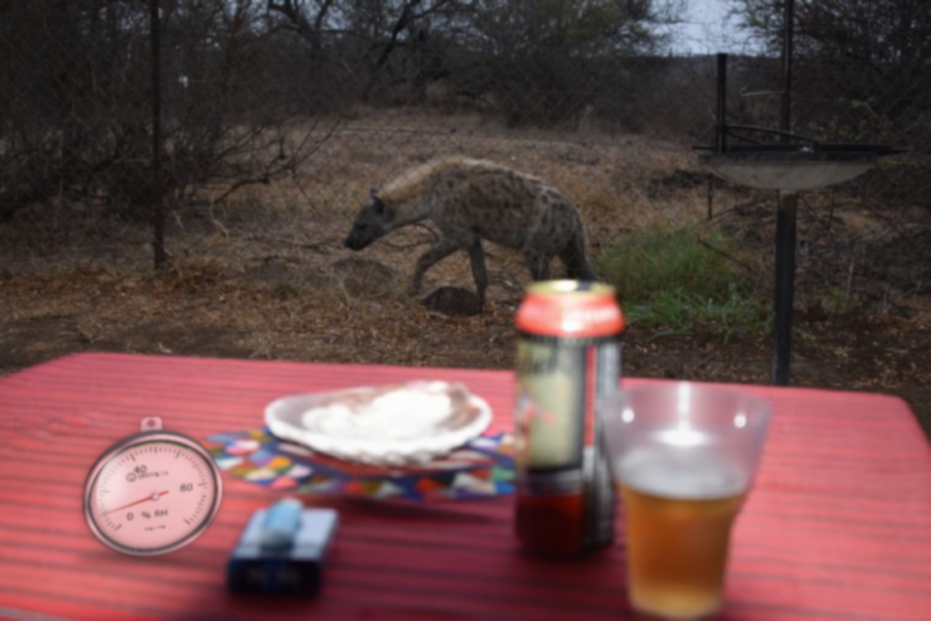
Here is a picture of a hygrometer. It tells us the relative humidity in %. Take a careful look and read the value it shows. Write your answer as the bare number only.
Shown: 10
